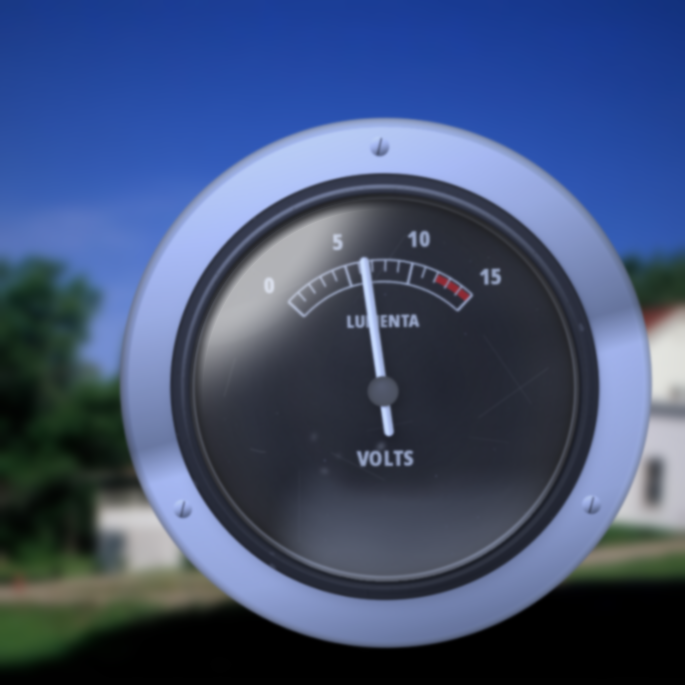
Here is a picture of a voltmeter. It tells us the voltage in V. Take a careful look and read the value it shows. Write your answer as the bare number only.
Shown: 6.5
